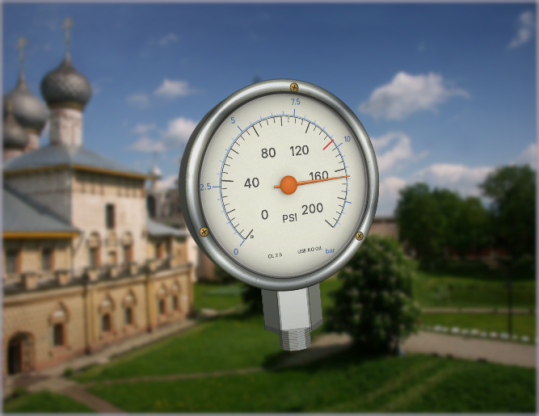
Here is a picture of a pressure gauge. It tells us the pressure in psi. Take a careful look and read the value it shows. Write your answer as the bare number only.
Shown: 165
